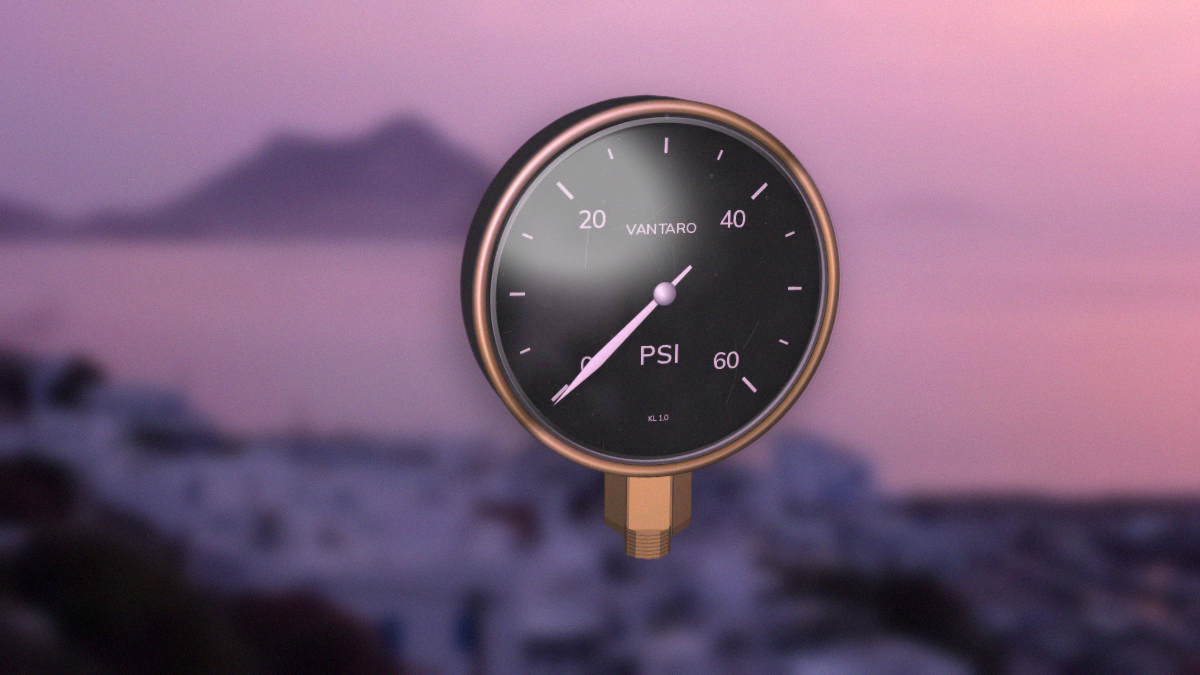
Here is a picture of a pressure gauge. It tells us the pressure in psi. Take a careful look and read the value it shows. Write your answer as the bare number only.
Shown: 0
